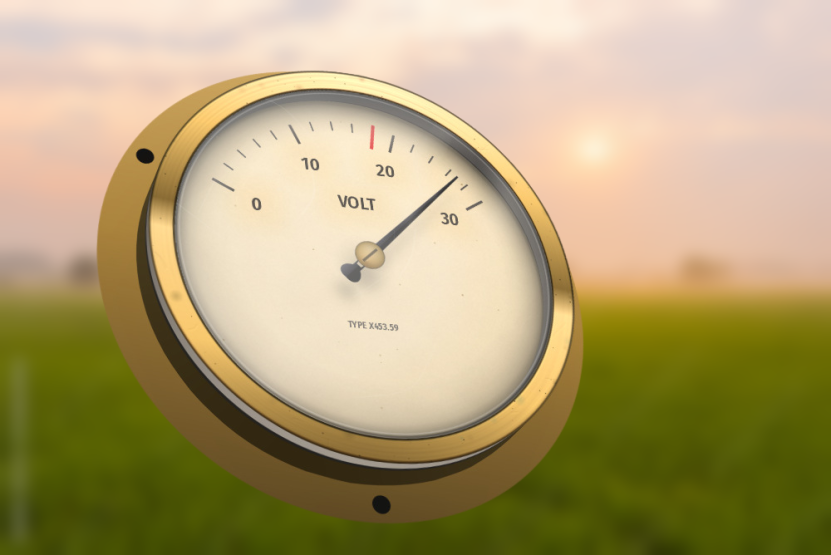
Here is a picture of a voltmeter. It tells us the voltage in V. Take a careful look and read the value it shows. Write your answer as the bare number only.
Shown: 27
